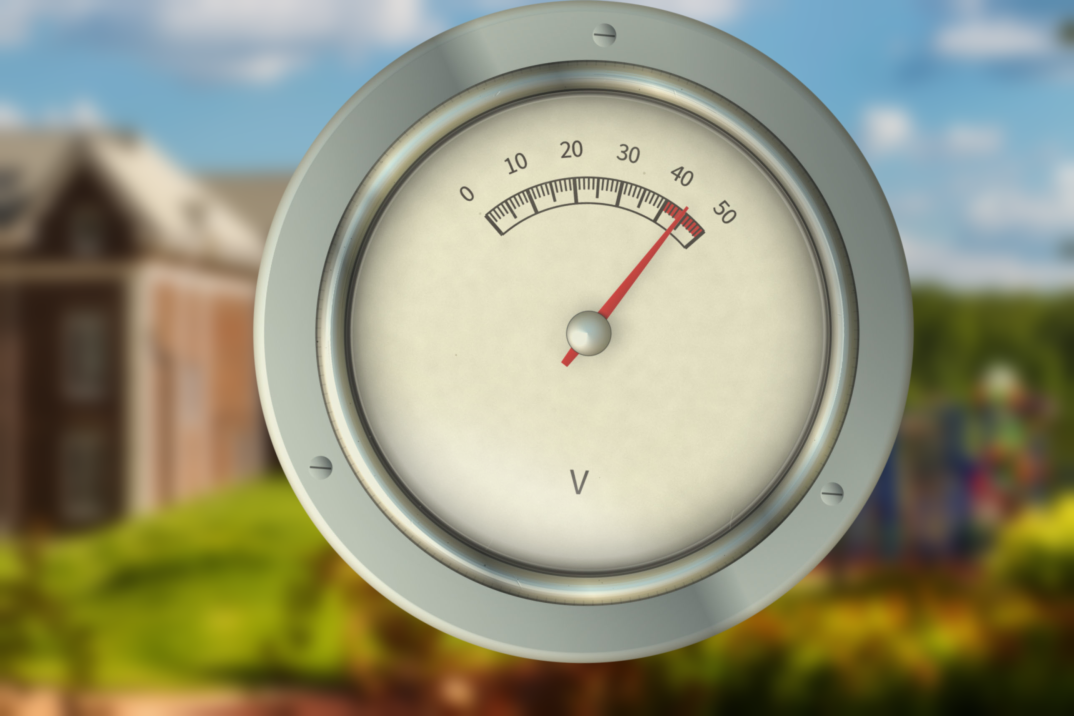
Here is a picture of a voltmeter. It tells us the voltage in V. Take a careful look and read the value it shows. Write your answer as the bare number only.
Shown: 44
